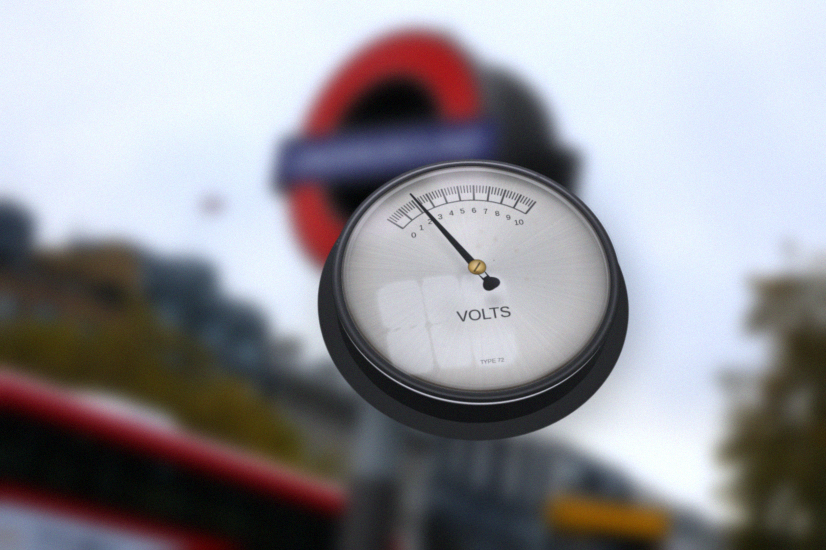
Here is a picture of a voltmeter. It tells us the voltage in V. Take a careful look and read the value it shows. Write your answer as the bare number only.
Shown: 2
